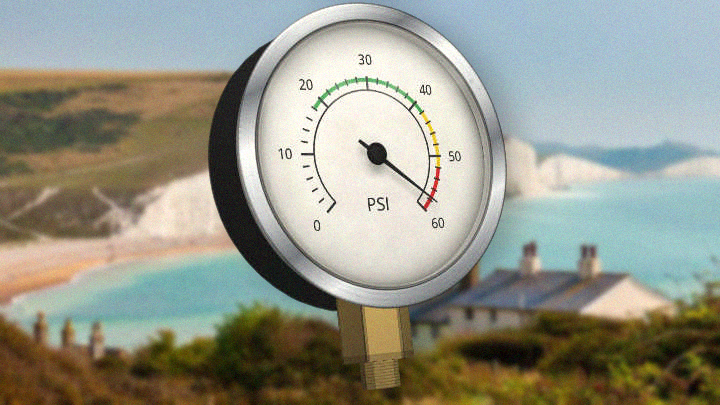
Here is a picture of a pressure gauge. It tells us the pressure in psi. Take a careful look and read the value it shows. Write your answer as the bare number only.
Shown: 58
